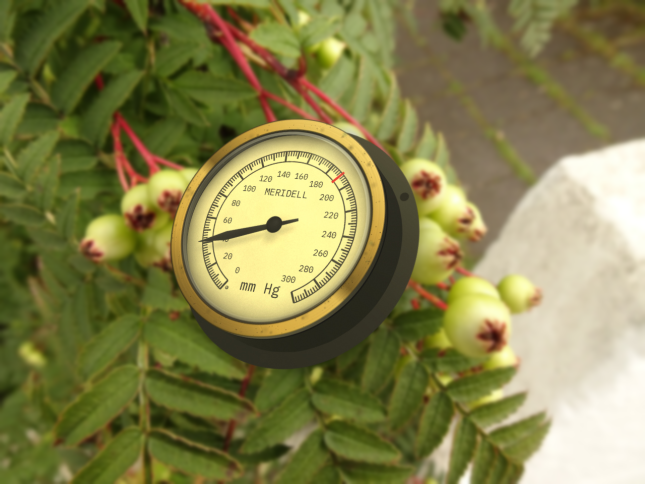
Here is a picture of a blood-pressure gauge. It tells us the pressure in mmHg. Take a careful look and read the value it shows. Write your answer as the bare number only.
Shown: 40
